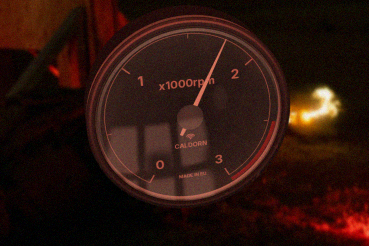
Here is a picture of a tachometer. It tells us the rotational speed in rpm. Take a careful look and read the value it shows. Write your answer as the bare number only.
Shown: 1750
